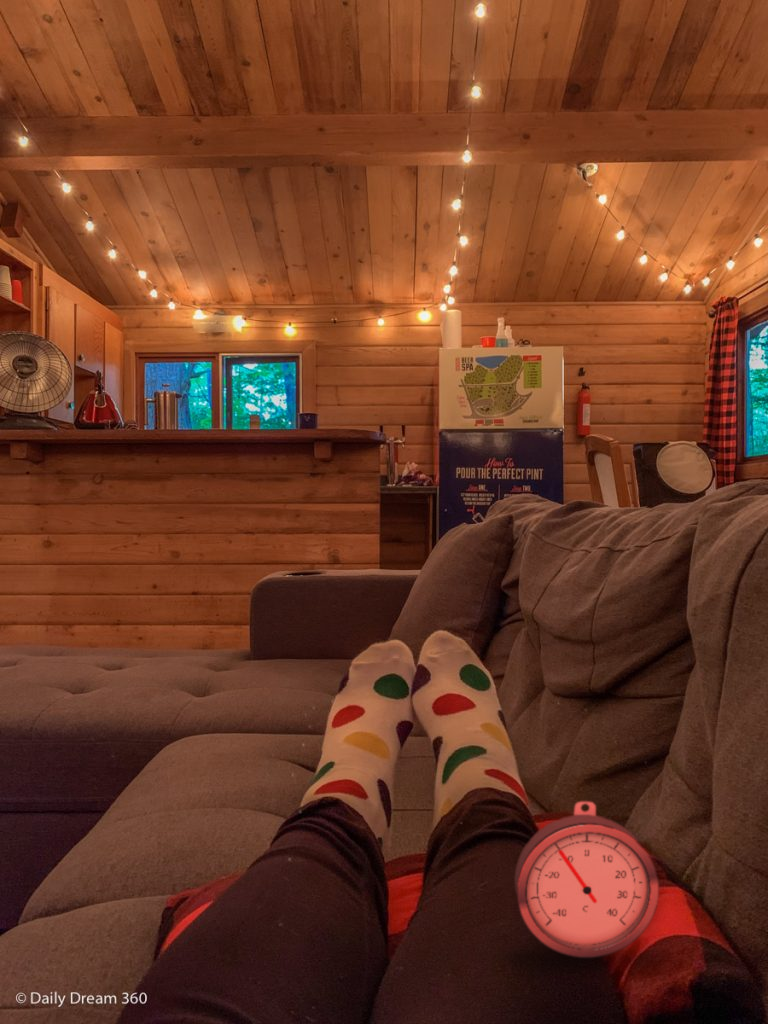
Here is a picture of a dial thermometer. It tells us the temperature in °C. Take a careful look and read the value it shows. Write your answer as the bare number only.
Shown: -10
